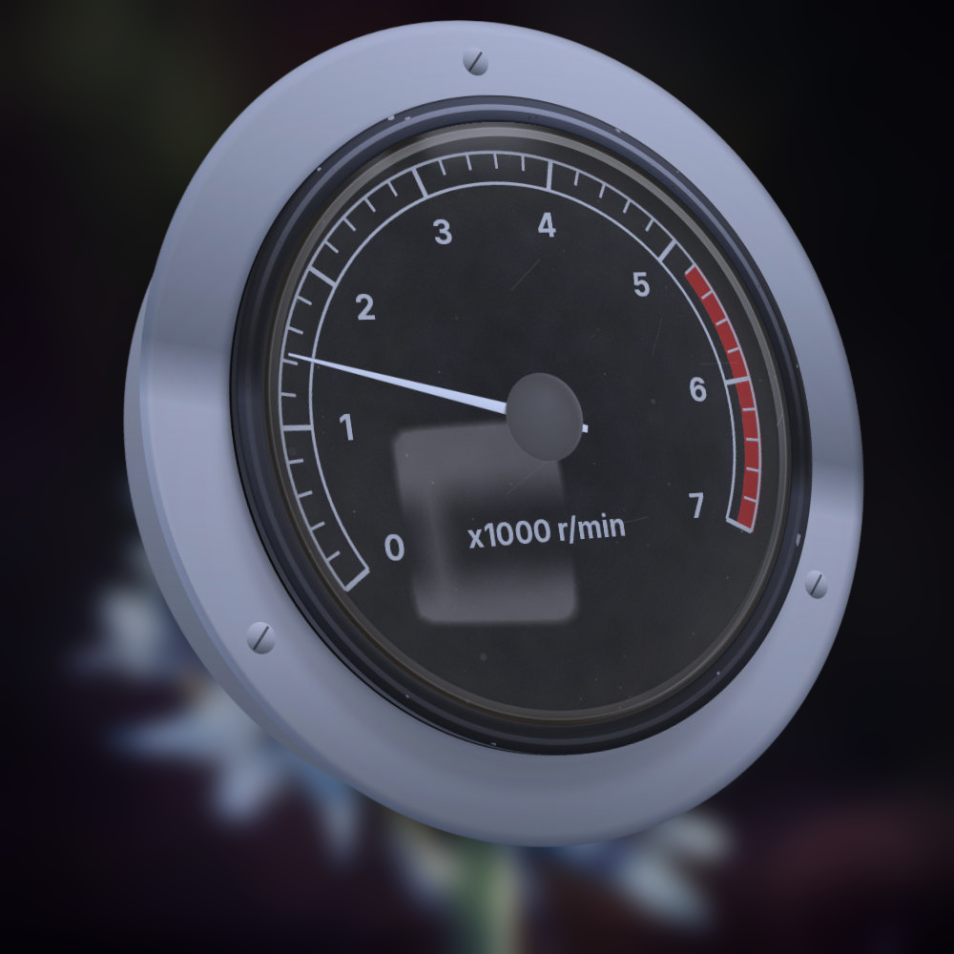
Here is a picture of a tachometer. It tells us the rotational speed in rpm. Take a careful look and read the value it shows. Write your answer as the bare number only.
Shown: 1400
